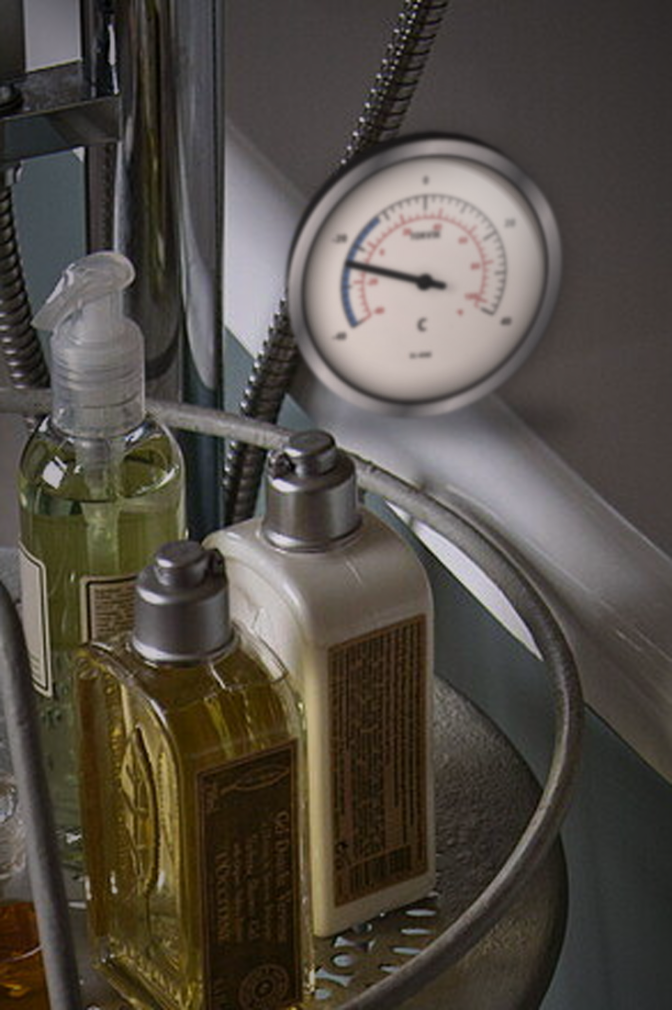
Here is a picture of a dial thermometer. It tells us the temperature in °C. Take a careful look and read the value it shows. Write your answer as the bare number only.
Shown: -24
